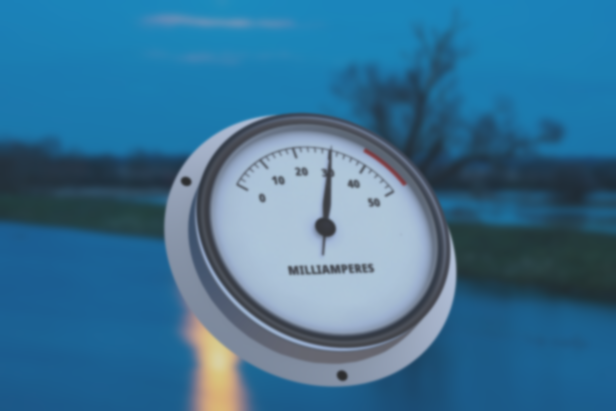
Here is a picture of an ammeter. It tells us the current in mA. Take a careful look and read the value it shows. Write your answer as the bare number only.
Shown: 30
